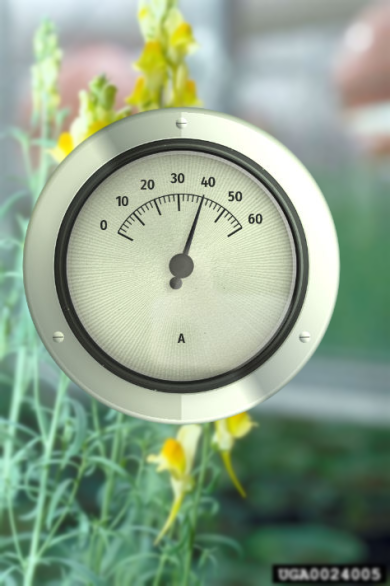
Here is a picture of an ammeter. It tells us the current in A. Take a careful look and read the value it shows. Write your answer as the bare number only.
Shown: 40
